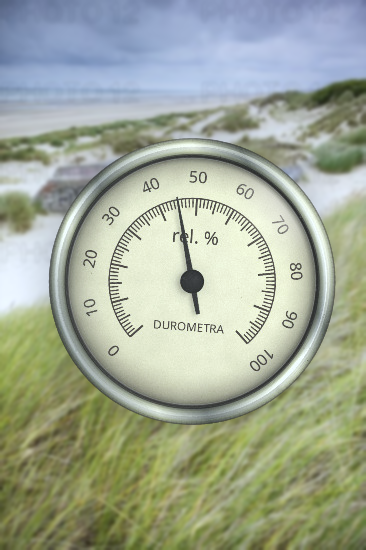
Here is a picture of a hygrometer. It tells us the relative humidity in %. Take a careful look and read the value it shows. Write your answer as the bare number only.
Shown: 45
